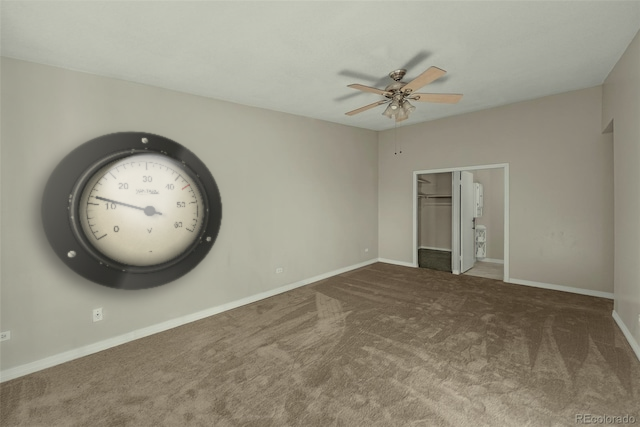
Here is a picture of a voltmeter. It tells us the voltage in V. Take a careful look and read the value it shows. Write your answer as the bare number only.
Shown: 12
